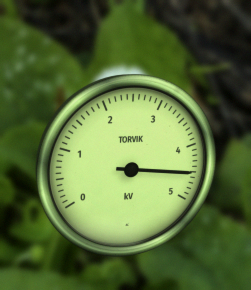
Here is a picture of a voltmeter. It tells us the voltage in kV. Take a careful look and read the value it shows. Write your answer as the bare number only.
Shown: 4.5
